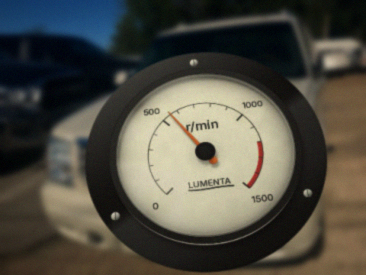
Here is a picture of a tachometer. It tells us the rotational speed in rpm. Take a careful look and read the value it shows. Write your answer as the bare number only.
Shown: 550
